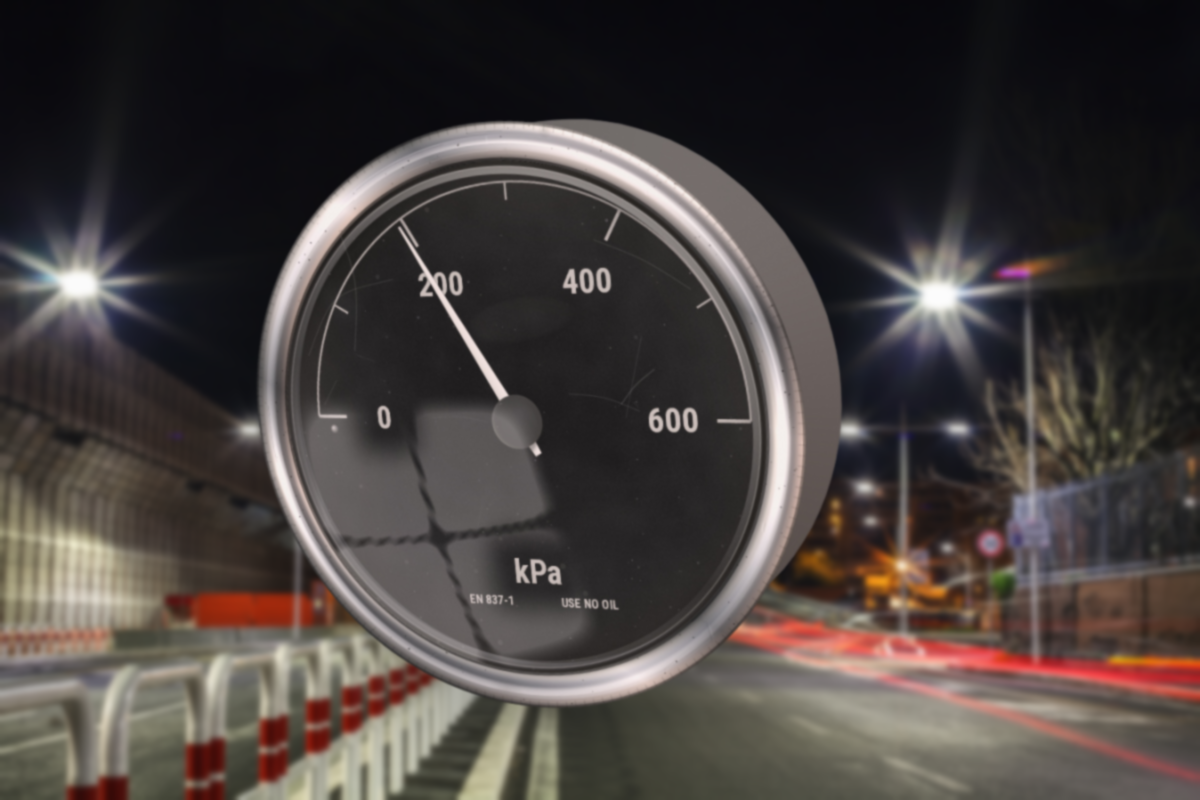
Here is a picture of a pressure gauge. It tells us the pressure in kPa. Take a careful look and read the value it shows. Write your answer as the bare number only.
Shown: 200
